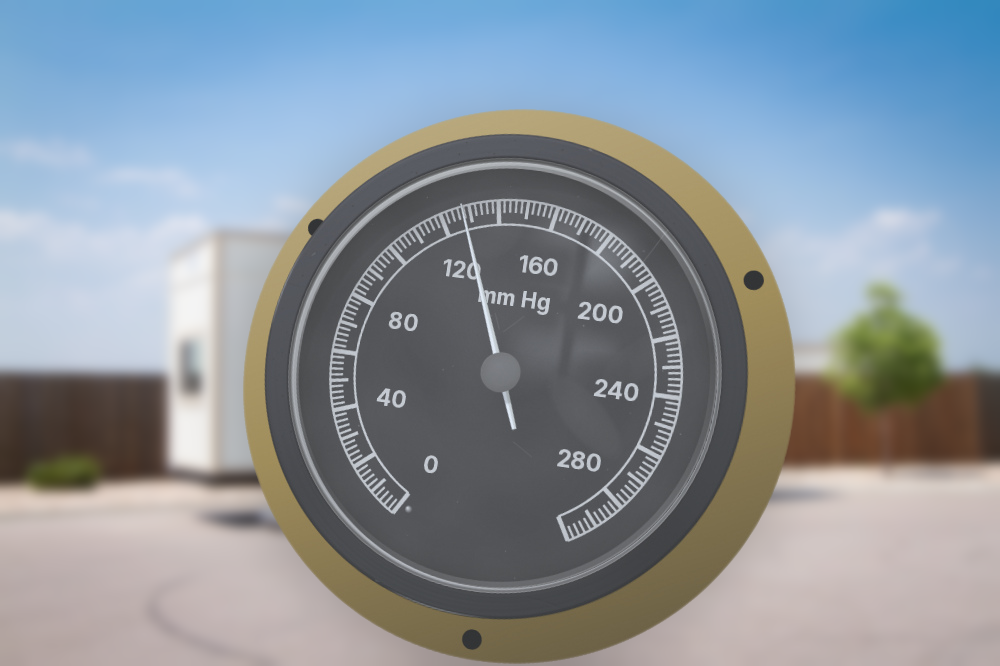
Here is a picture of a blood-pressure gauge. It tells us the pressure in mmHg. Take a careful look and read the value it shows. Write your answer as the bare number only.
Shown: 128
